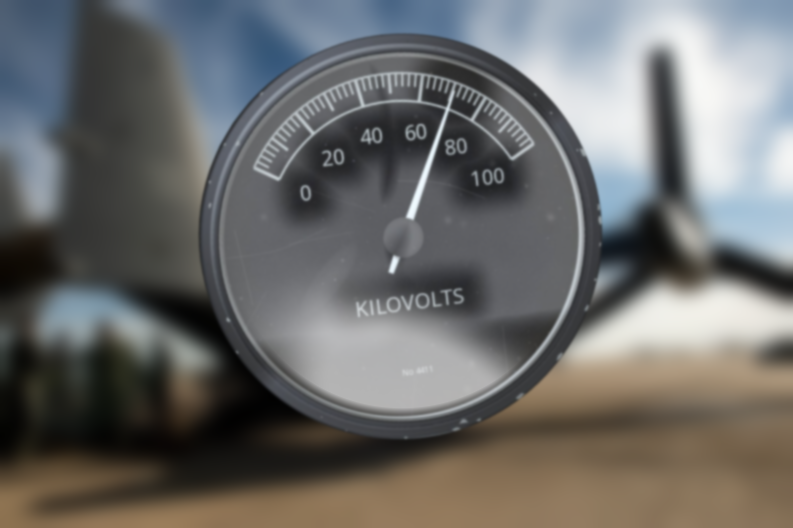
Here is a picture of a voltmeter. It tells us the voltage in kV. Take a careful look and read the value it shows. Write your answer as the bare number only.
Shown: 70
